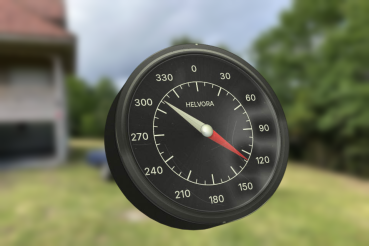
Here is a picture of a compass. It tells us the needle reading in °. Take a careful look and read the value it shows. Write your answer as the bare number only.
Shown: 130
